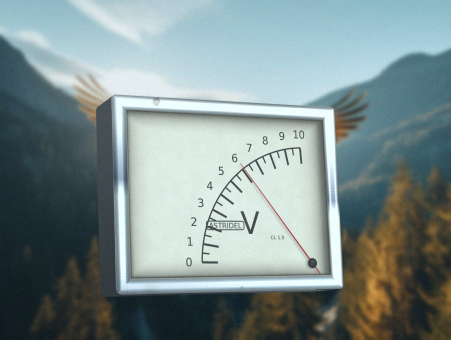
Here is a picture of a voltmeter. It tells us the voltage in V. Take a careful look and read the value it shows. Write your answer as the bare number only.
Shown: 6
